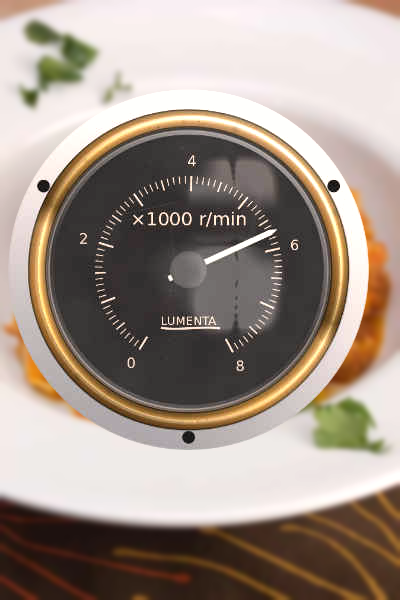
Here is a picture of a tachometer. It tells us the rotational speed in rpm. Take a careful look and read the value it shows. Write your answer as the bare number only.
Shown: 5700
